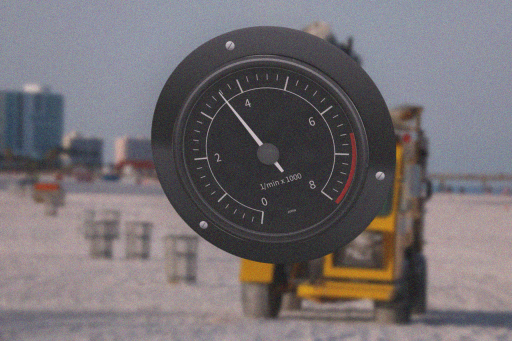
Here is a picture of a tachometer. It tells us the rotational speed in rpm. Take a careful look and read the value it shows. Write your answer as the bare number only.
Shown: 3600
